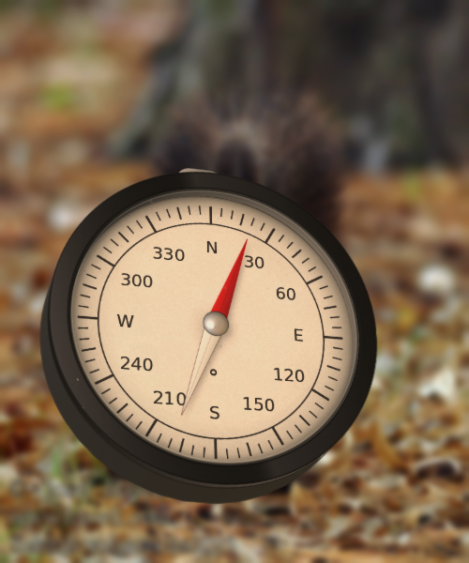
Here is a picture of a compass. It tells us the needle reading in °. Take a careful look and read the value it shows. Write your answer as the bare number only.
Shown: 20
